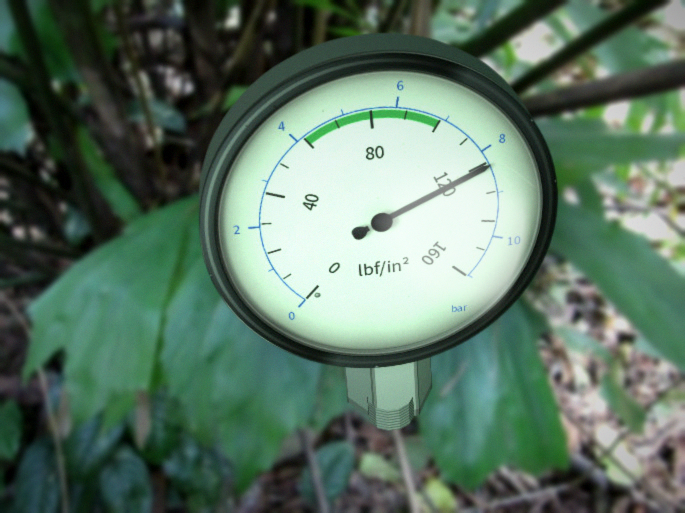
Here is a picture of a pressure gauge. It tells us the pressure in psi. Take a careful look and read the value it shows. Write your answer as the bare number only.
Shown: 120
